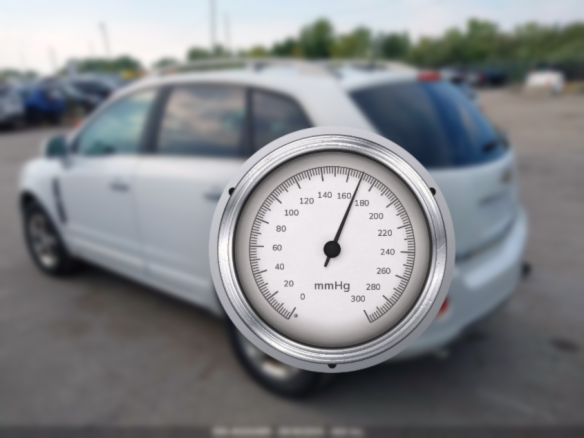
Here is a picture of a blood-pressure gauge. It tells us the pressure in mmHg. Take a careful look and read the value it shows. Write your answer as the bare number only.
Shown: 170
